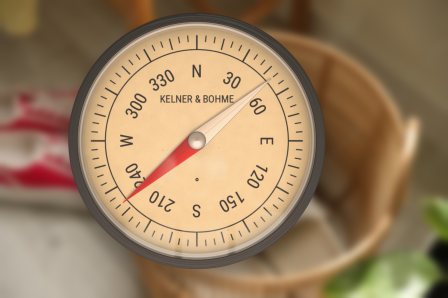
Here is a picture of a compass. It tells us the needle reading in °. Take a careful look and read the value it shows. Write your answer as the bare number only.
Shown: 230
